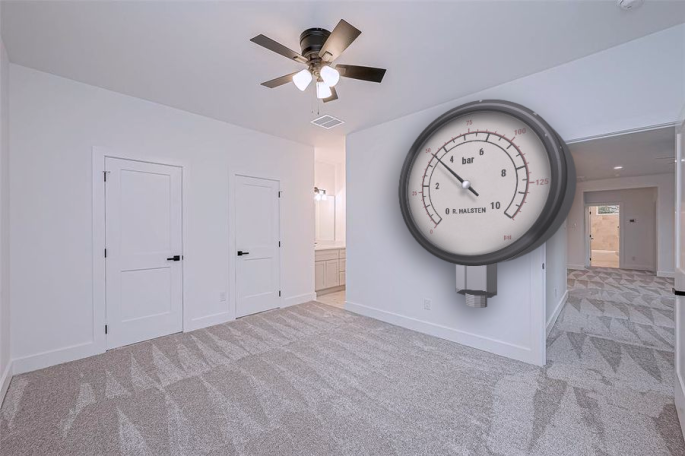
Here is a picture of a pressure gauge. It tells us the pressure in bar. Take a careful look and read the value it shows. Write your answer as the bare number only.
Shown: 3.5
